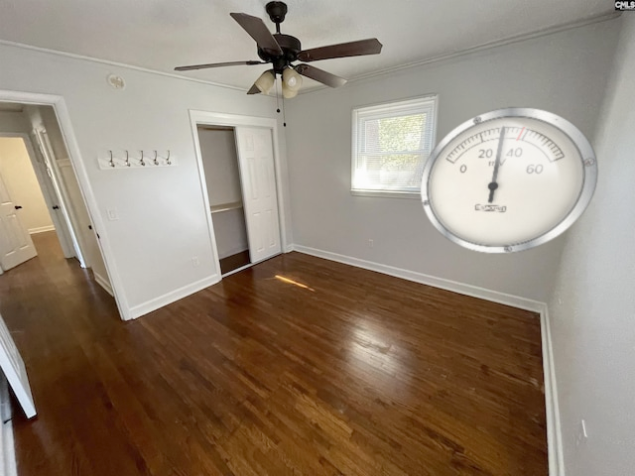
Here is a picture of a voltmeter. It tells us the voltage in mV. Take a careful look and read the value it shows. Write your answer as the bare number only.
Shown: 30
